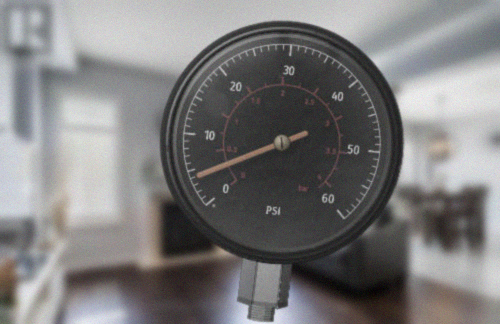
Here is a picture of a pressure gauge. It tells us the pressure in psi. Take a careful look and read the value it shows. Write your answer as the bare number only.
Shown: 4
